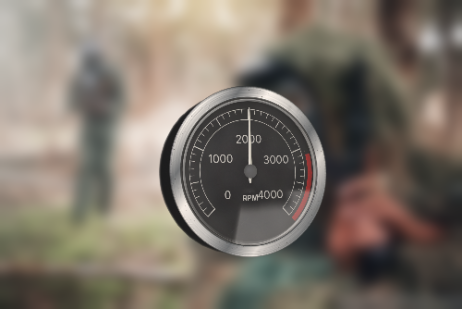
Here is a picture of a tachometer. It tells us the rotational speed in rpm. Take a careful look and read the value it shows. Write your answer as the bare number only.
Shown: 2000
